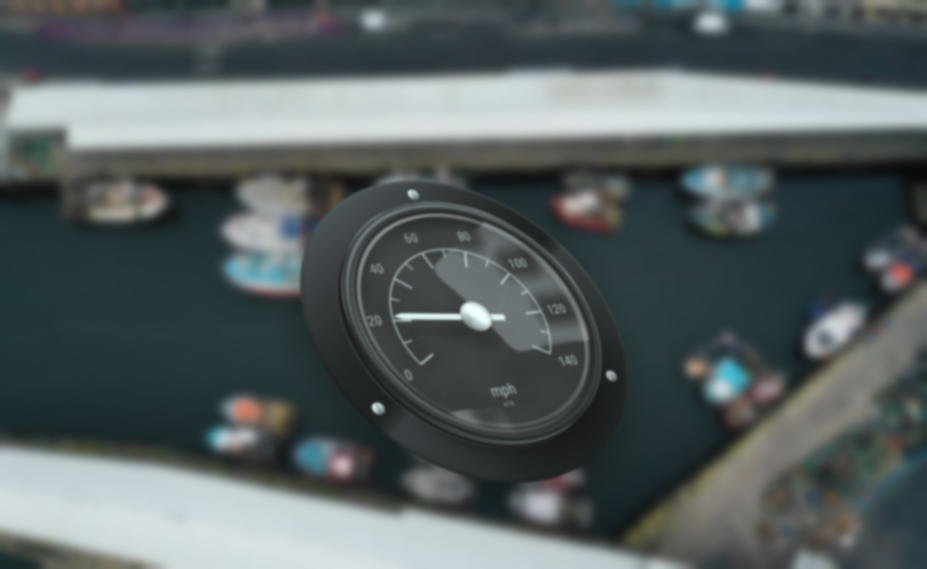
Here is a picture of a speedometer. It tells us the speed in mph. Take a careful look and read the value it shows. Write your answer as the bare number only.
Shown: 20
